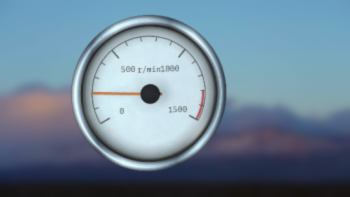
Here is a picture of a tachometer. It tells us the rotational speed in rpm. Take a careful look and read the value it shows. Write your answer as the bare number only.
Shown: 200
